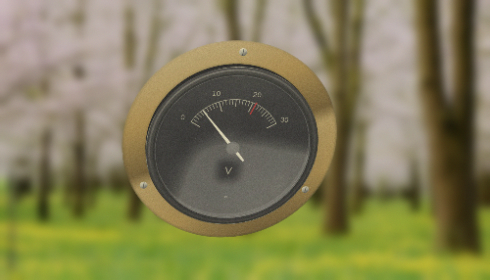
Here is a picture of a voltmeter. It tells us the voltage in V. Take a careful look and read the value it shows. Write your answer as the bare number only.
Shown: 5
